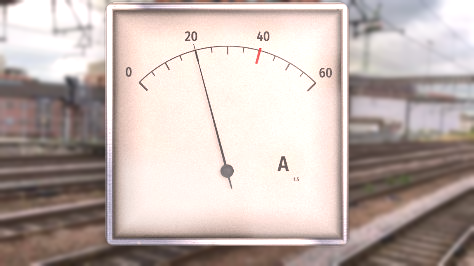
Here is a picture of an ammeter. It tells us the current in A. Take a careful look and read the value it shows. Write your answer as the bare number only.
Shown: 20
